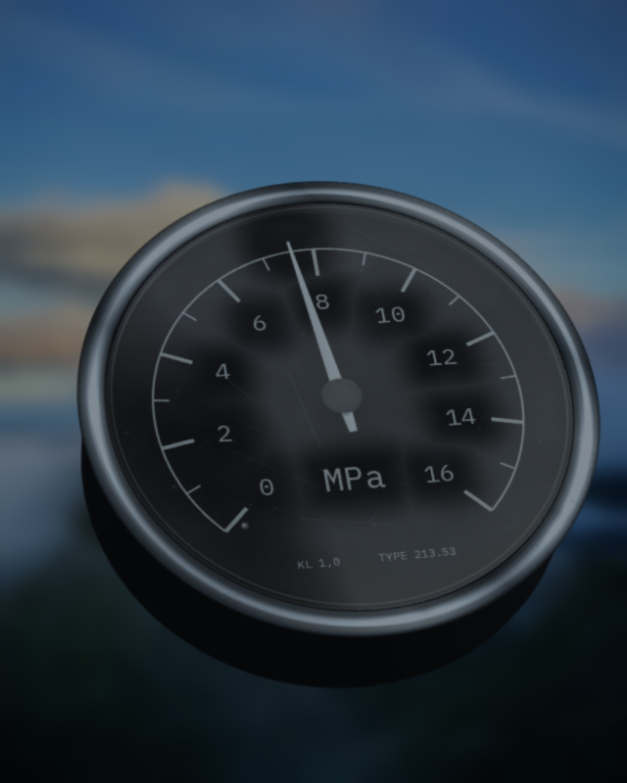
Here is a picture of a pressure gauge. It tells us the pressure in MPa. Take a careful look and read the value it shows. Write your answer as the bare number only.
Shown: 7.5
